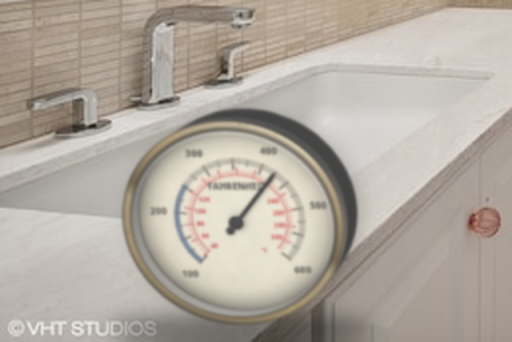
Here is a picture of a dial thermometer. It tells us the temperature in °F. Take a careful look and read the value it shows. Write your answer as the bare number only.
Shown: 425
